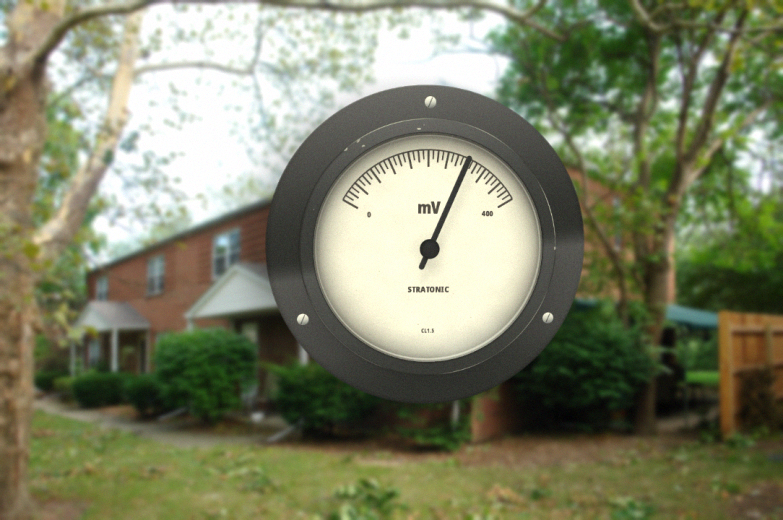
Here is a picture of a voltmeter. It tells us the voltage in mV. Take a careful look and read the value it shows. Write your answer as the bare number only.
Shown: 280
